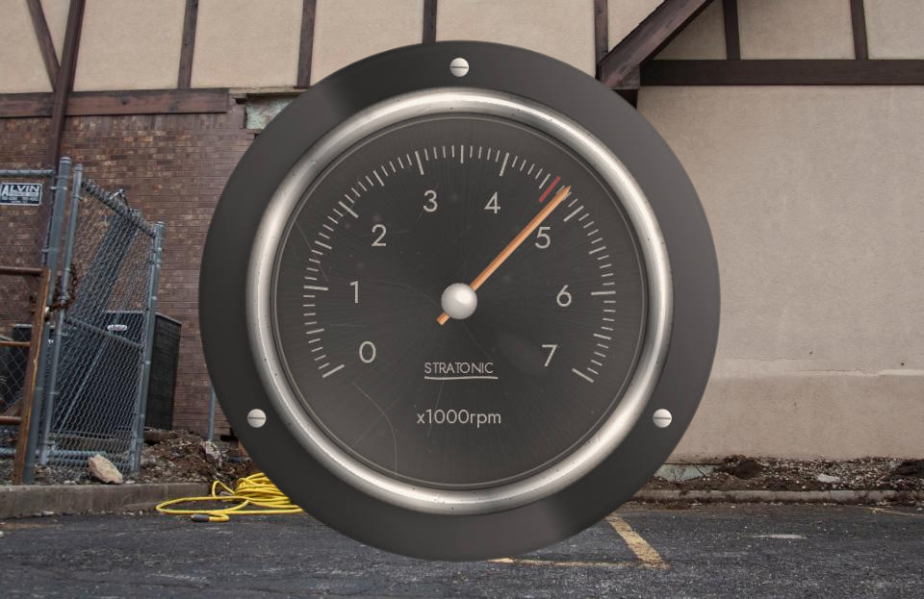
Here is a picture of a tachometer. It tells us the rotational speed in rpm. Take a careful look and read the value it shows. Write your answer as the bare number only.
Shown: 4750
